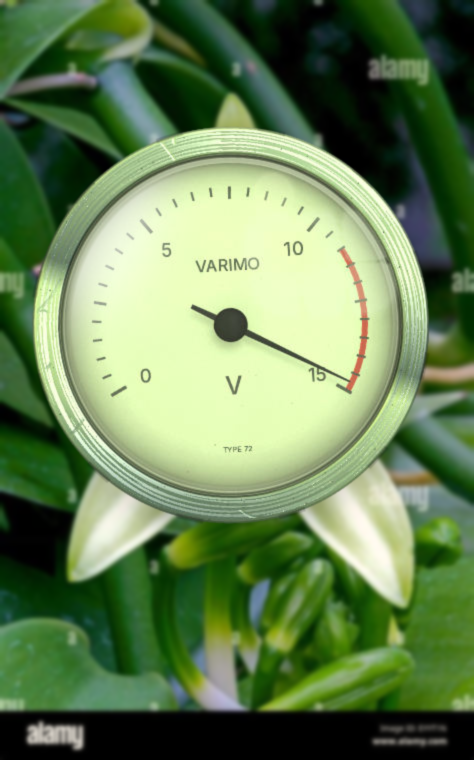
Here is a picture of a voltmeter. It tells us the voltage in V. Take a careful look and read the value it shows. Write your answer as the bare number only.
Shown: 14.75
